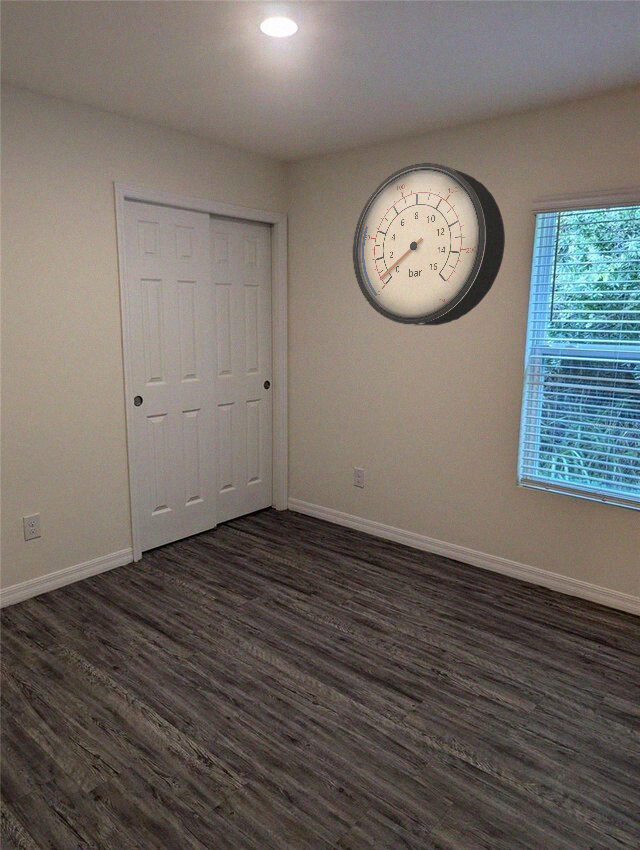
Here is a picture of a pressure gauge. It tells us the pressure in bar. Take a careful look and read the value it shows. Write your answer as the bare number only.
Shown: 0.5
